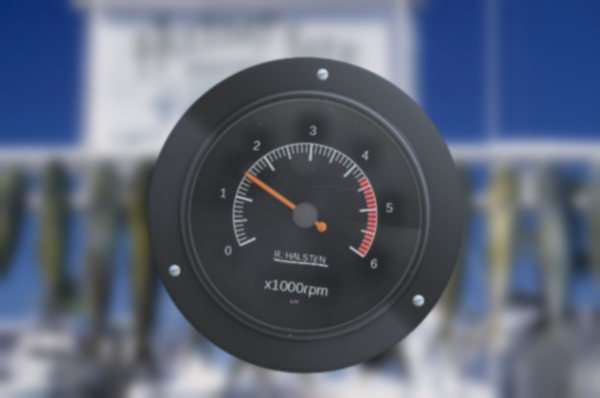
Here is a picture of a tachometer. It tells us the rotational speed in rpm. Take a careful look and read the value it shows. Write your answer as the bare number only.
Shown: 1500
